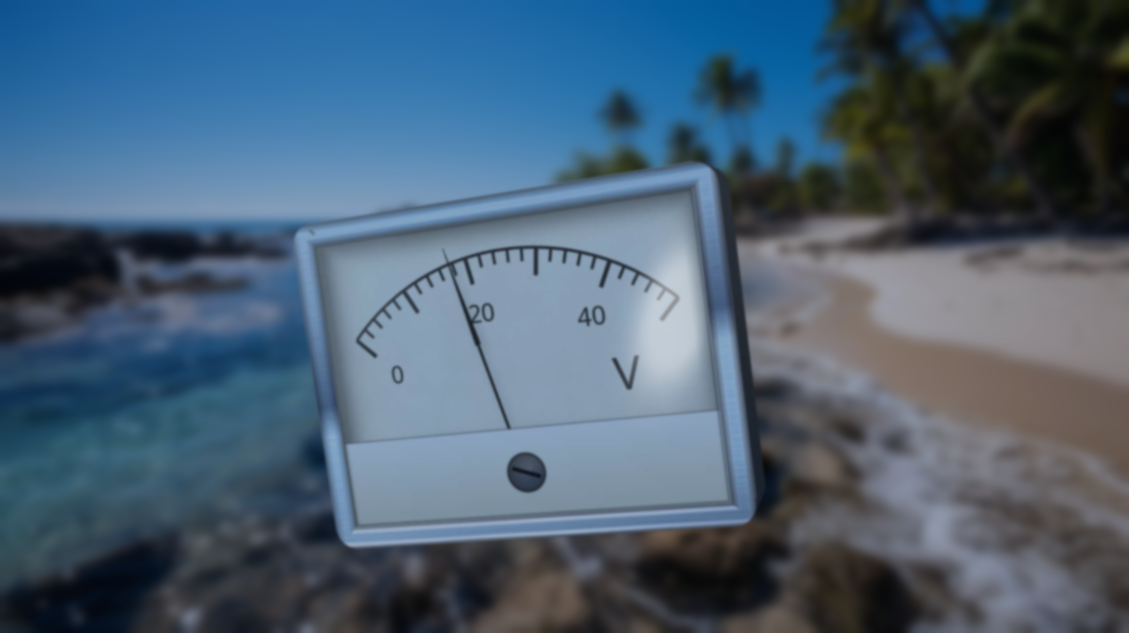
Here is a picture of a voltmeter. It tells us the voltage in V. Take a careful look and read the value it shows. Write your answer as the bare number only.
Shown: 18
